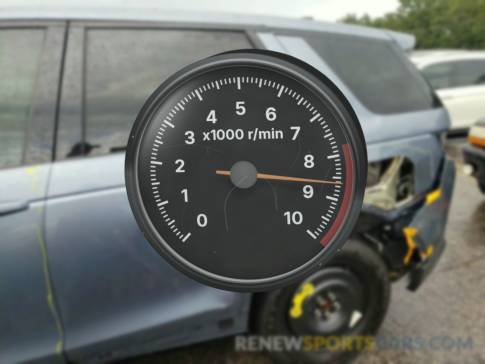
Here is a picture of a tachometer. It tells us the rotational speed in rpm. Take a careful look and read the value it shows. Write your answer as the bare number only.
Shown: 8600
